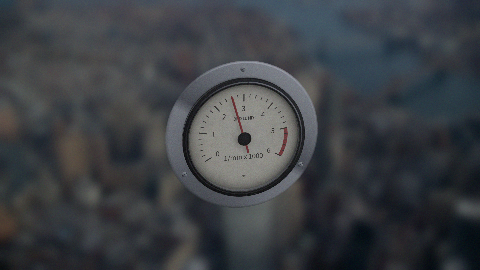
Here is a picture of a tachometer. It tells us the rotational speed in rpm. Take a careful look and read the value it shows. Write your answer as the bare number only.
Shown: 2600
